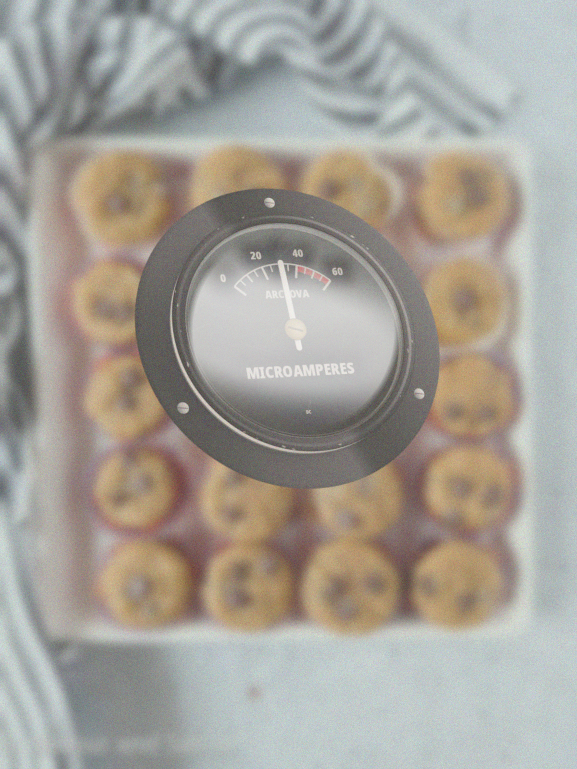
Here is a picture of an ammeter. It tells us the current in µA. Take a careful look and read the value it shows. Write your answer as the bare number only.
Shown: 30
